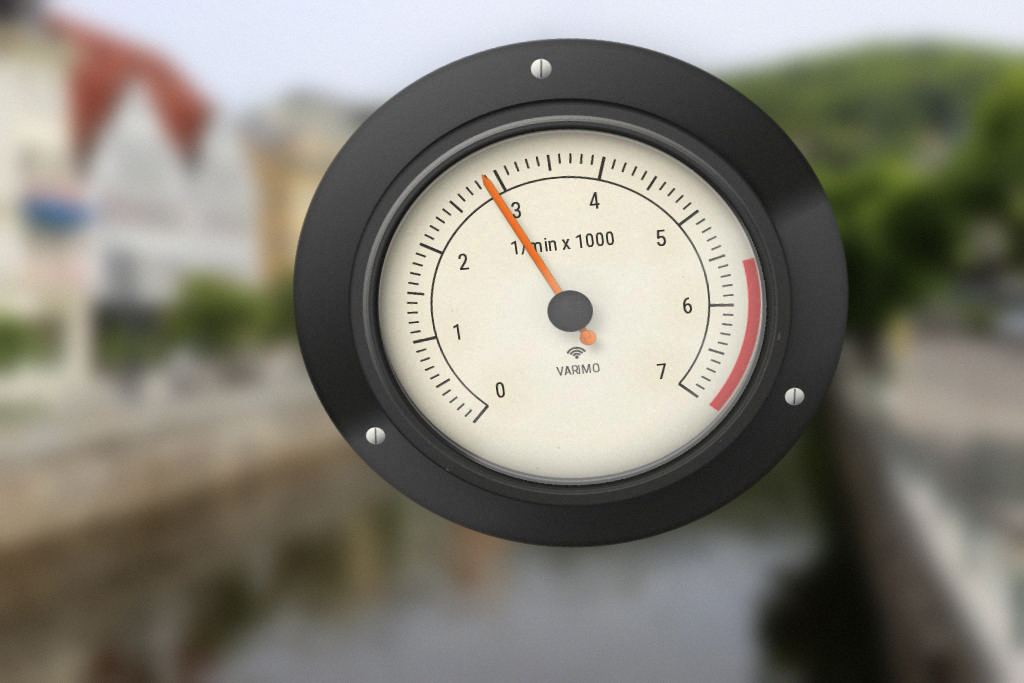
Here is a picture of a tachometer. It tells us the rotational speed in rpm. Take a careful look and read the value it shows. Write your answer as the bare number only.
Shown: 2900
